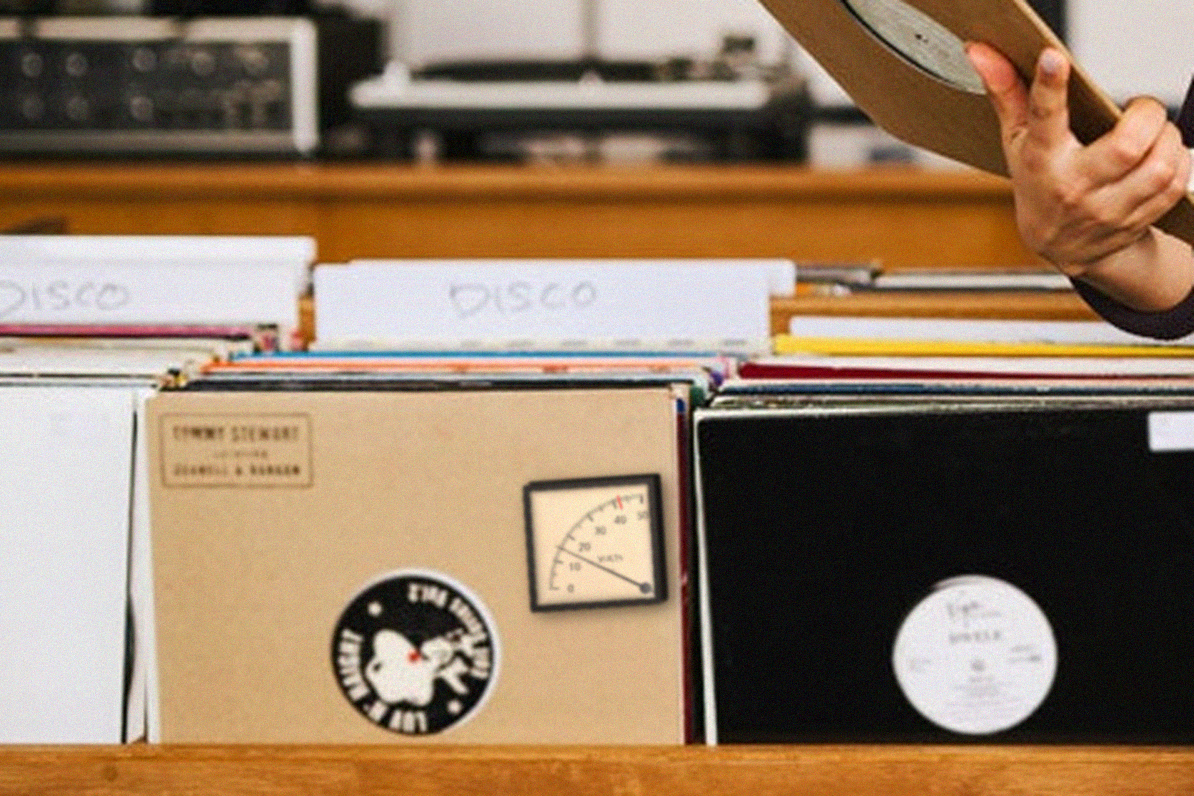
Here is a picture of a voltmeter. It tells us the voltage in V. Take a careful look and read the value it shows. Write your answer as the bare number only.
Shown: 15
